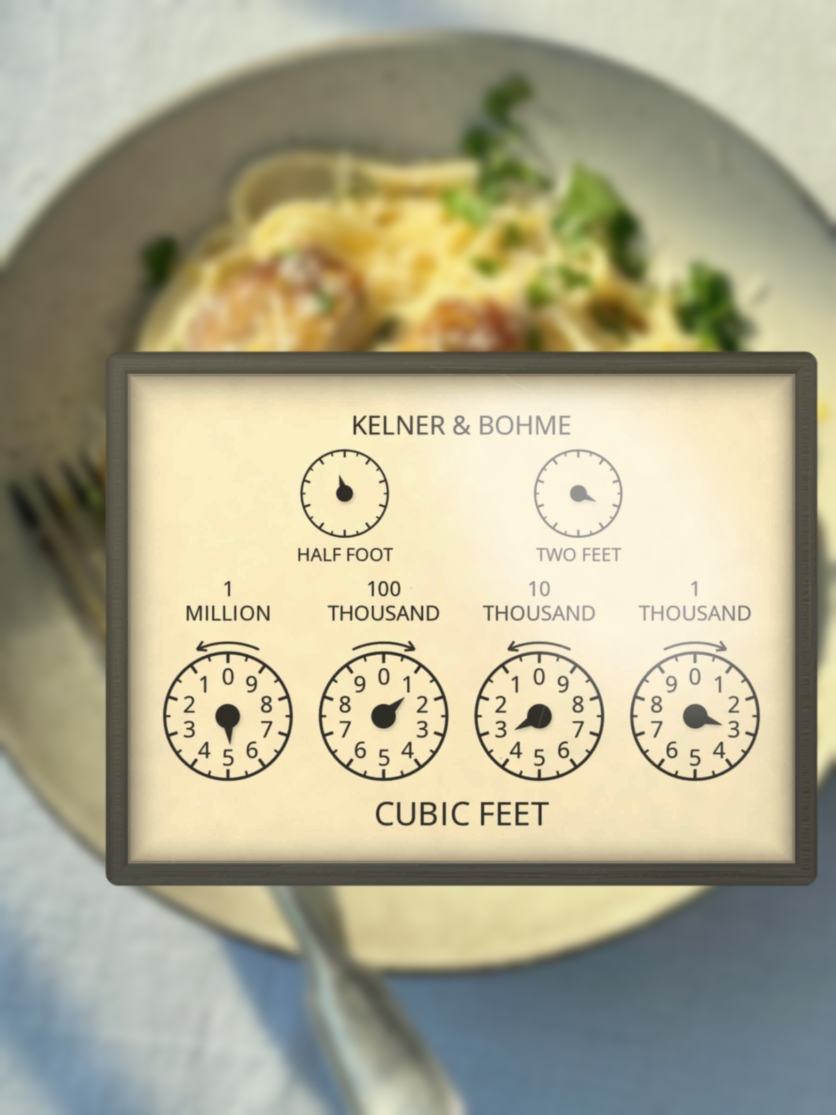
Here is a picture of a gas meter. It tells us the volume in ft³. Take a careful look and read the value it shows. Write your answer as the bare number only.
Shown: 513300
